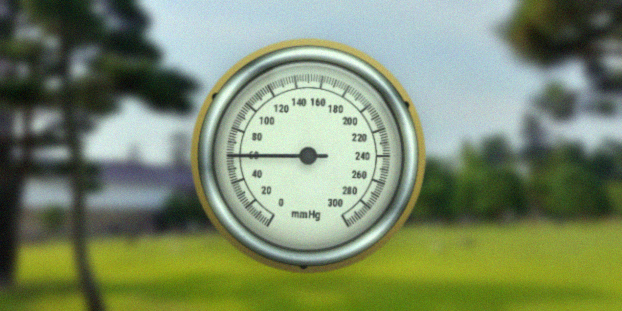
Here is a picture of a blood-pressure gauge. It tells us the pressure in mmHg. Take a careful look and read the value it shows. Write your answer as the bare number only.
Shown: 60
